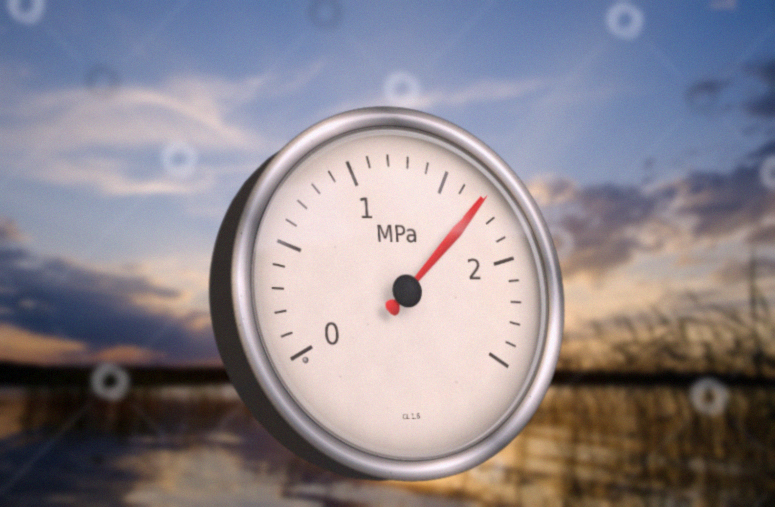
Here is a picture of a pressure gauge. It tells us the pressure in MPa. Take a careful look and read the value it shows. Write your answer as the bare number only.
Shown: 1.7
